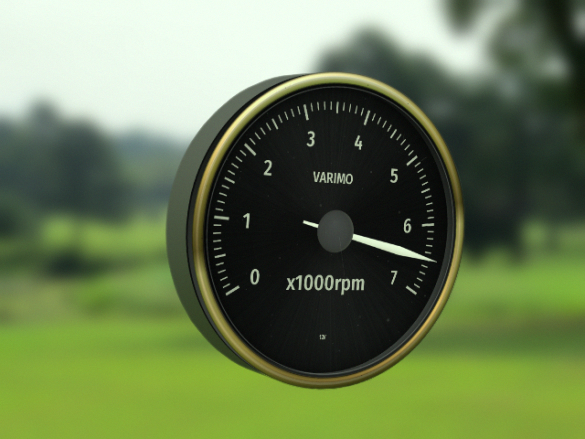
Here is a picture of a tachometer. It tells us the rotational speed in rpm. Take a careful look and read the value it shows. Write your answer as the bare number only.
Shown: 6500
